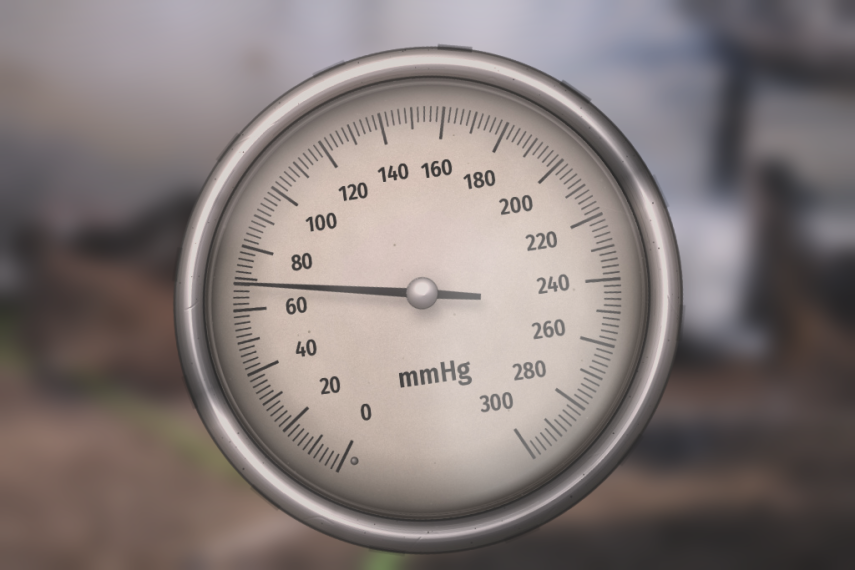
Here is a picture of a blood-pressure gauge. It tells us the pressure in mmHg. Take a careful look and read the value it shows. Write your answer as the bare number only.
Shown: 68
